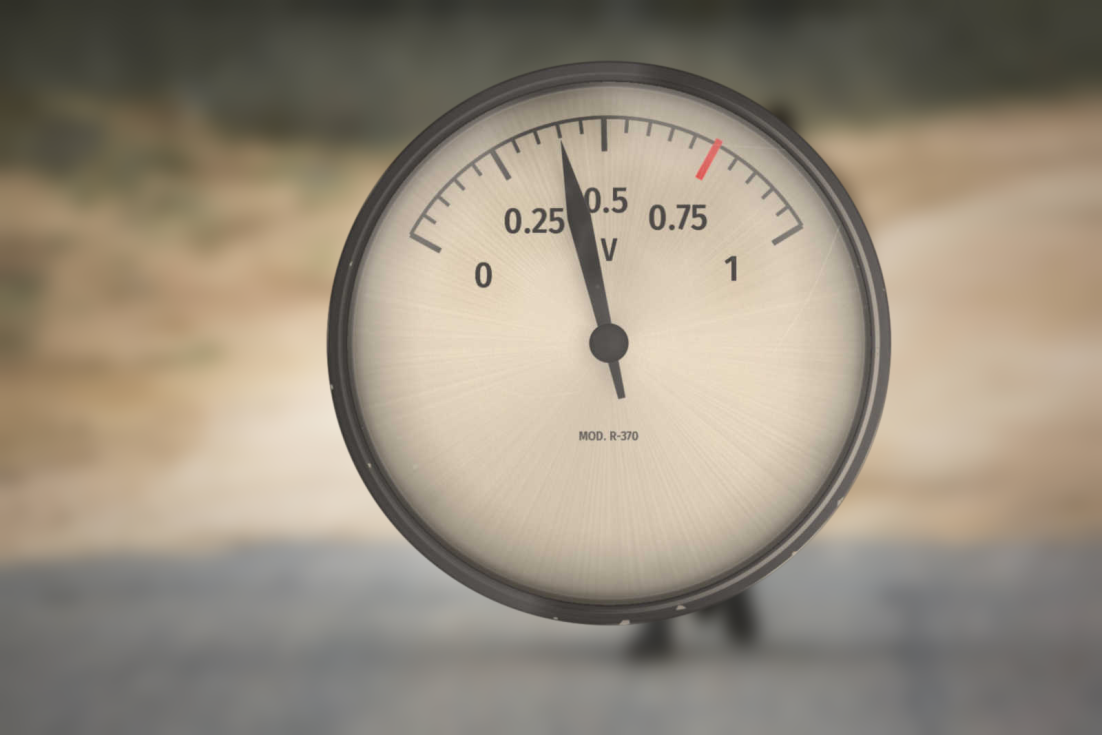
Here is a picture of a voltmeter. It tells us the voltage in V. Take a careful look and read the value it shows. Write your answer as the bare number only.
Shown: 0.4
